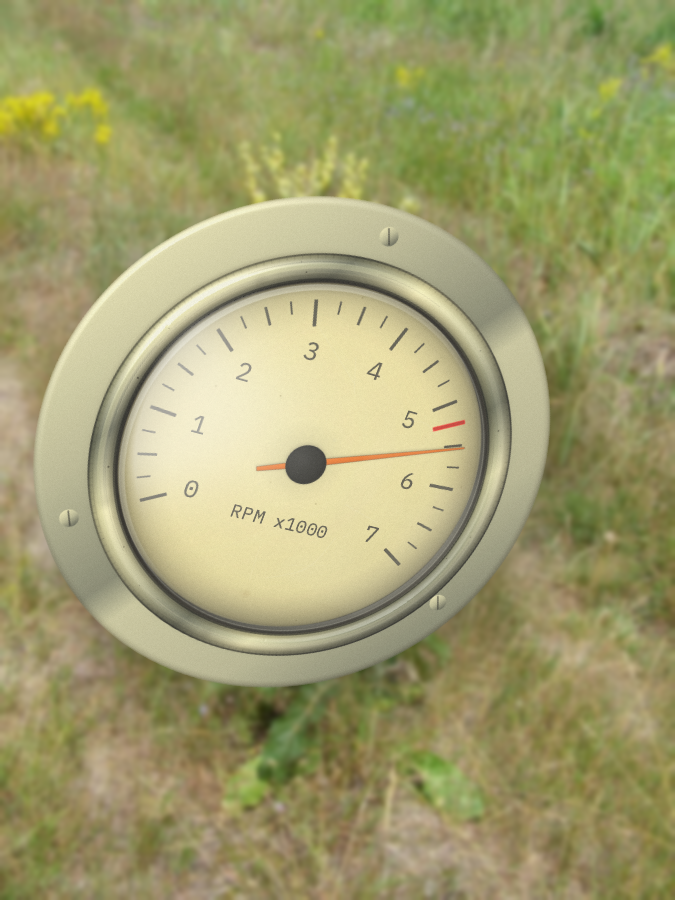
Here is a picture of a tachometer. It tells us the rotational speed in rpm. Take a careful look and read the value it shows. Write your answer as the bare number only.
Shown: 5500
